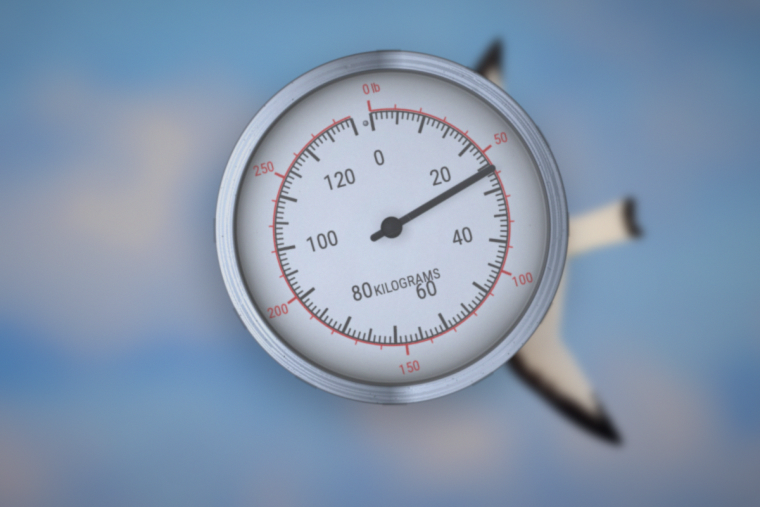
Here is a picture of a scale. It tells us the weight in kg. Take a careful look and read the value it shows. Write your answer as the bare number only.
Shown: 26
